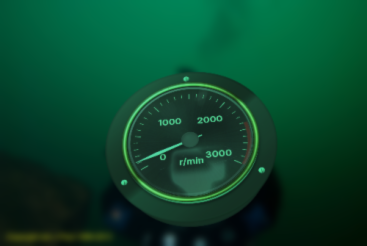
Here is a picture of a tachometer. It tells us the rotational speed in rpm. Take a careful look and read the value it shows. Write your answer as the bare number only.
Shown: 100
